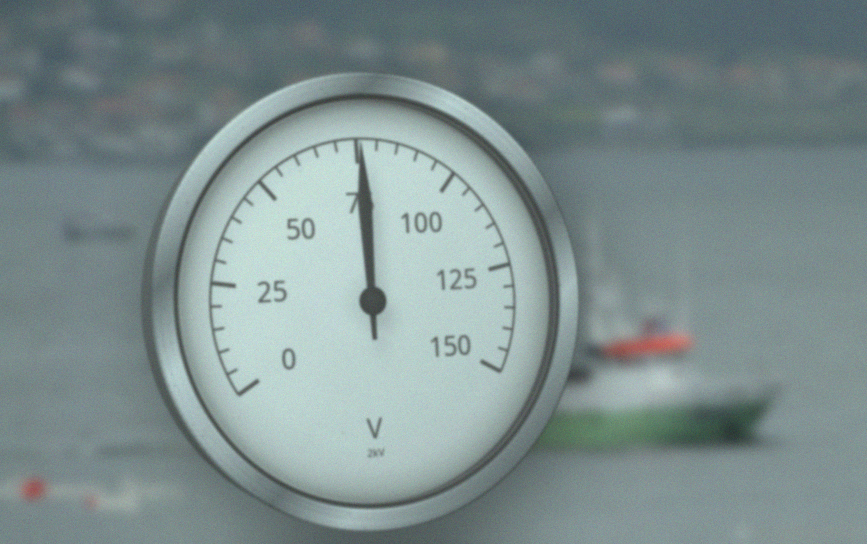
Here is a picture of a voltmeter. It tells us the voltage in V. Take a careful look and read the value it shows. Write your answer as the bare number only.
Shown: 75
